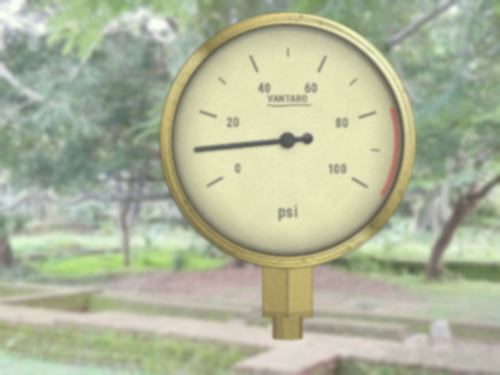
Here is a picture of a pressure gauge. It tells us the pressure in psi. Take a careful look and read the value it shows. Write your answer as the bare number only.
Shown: 10
